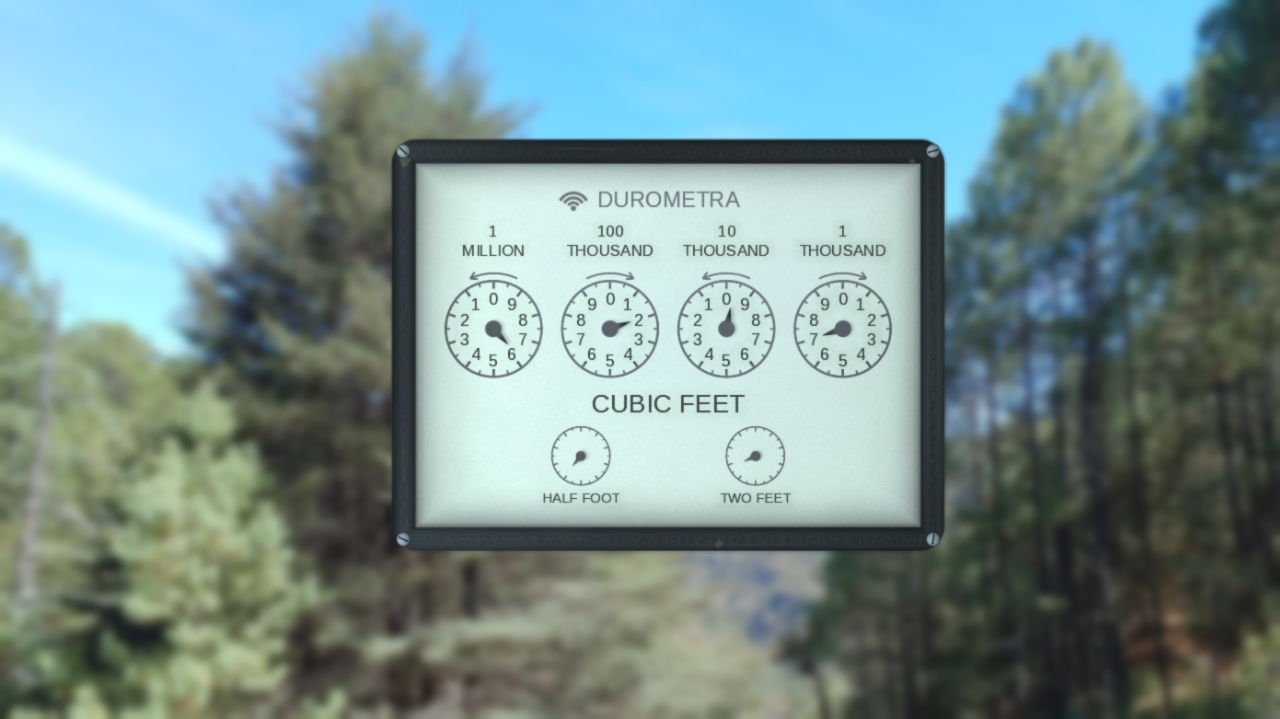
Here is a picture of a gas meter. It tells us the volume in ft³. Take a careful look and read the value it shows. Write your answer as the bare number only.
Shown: 619700
